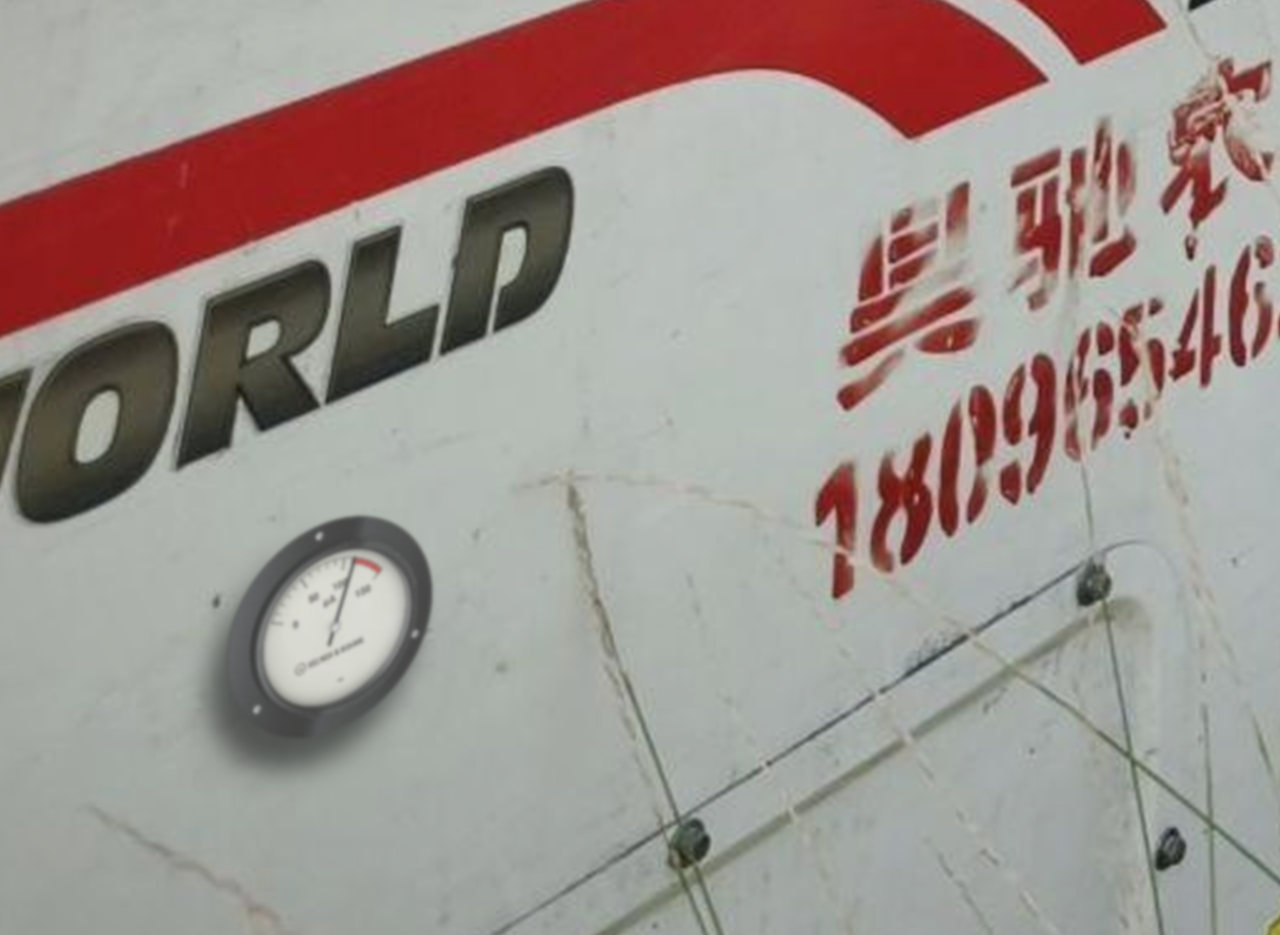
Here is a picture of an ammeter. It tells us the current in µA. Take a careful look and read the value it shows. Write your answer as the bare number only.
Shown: 110
